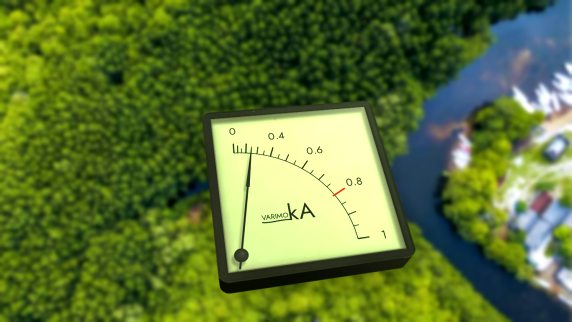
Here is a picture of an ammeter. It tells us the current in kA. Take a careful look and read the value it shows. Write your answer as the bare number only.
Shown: 0.25
